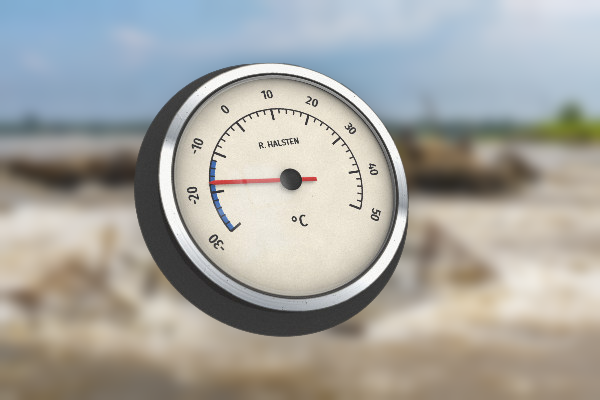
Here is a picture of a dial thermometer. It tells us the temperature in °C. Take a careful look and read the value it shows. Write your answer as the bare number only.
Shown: -18
